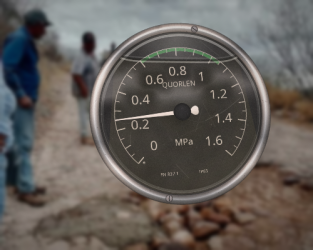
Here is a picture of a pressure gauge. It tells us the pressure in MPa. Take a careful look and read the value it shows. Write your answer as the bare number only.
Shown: 0.25
